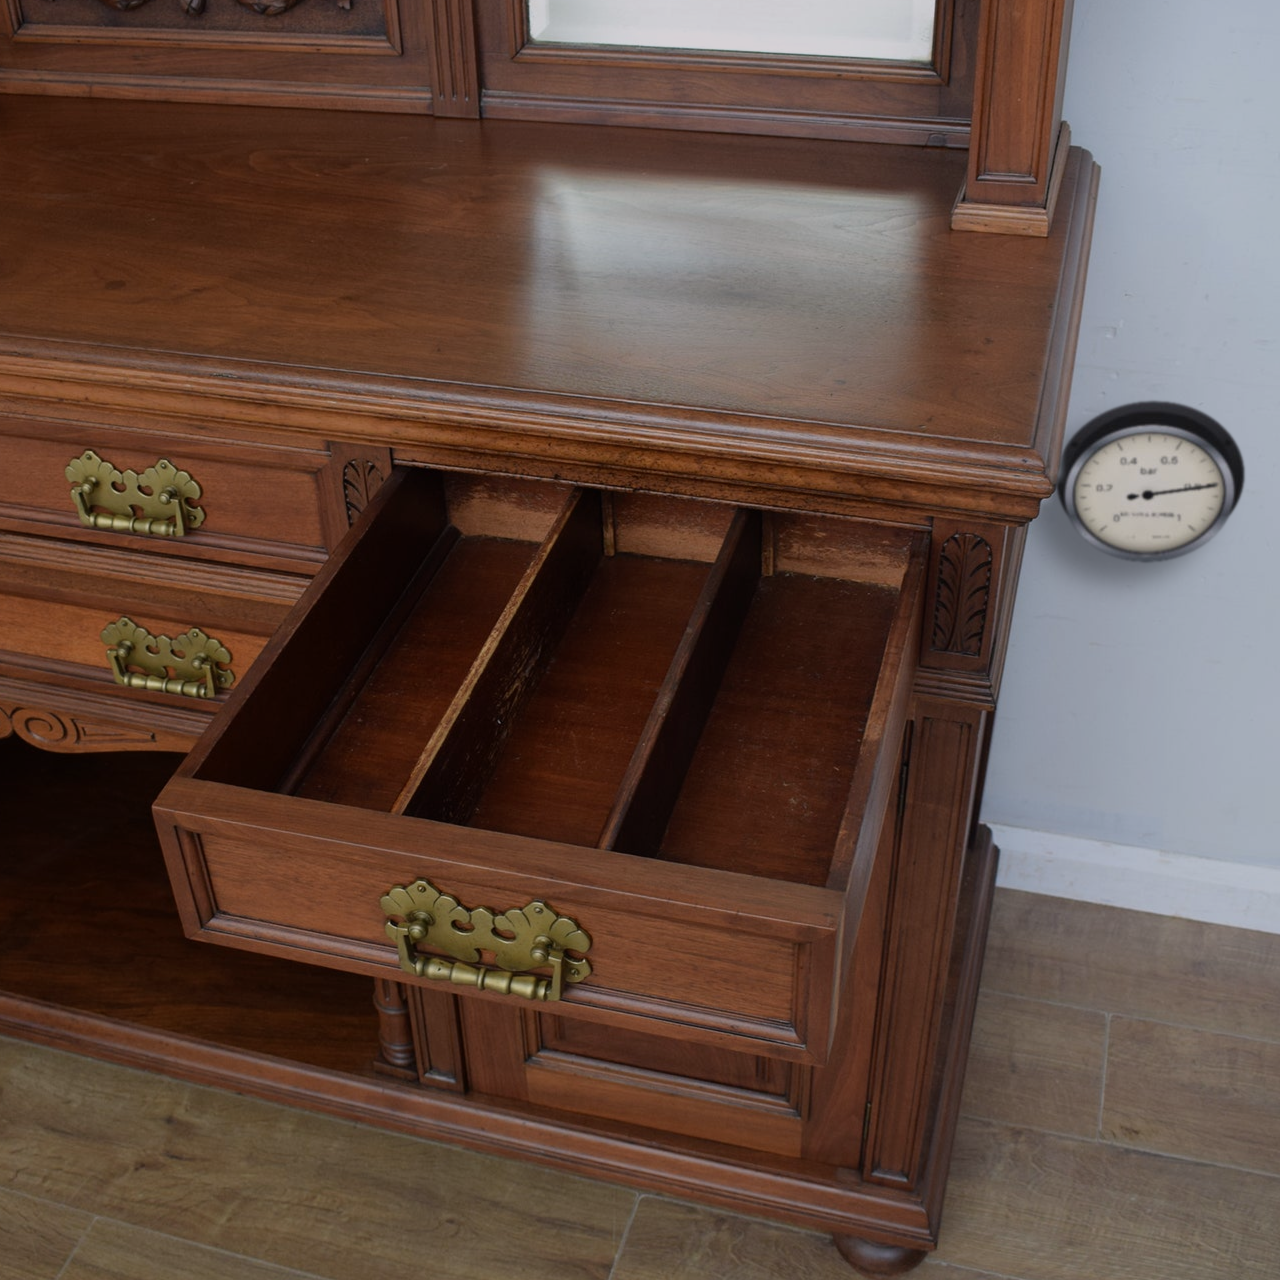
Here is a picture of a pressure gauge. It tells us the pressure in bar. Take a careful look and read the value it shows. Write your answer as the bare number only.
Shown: 0.8
